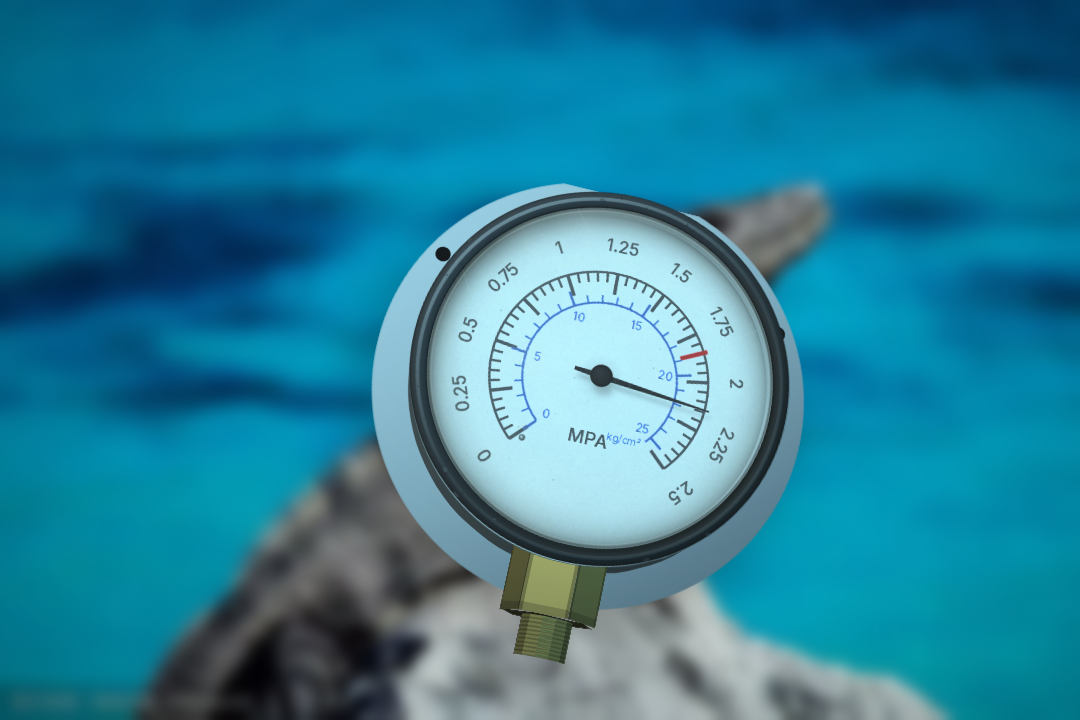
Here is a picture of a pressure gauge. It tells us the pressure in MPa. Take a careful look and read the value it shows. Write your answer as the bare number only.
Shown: 2.15
